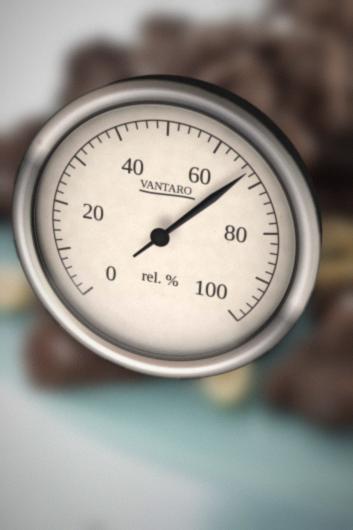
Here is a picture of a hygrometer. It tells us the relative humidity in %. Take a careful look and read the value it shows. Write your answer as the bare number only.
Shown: 67
